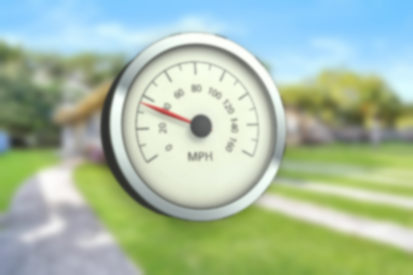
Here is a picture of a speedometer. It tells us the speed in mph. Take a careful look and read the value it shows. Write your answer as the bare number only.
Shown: 35
